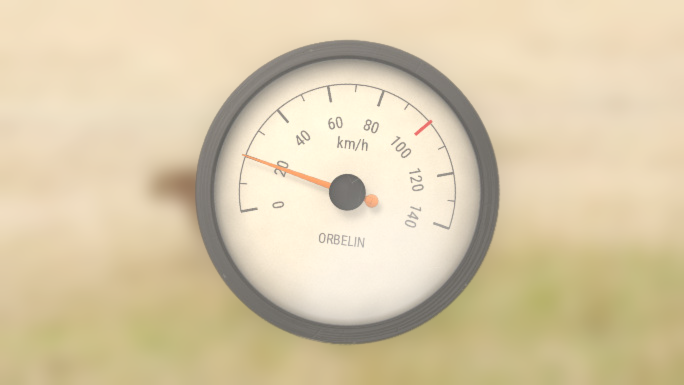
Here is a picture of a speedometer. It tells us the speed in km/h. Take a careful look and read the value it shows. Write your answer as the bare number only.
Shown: 20
